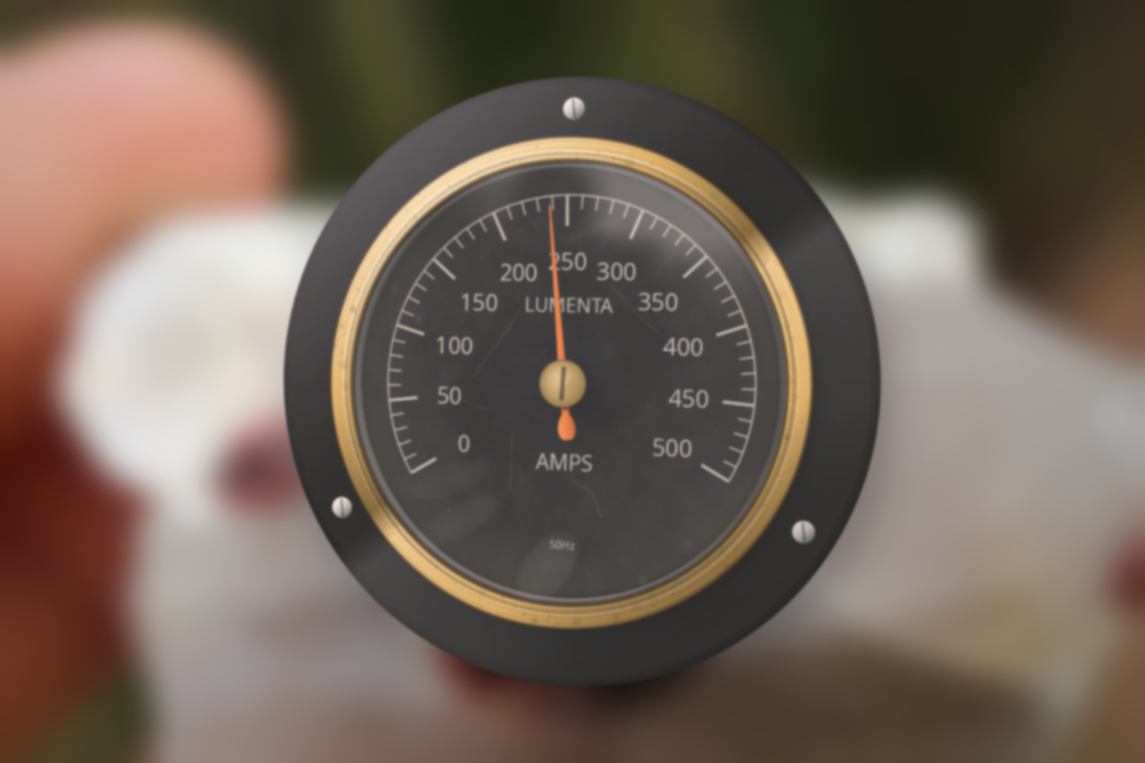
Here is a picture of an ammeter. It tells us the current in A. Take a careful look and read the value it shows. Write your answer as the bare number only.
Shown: 240
